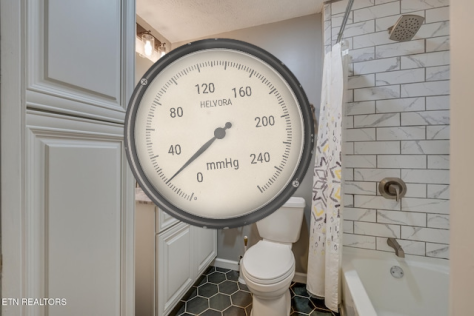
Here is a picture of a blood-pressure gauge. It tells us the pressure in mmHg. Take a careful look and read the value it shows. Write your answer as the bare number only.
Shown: 20
